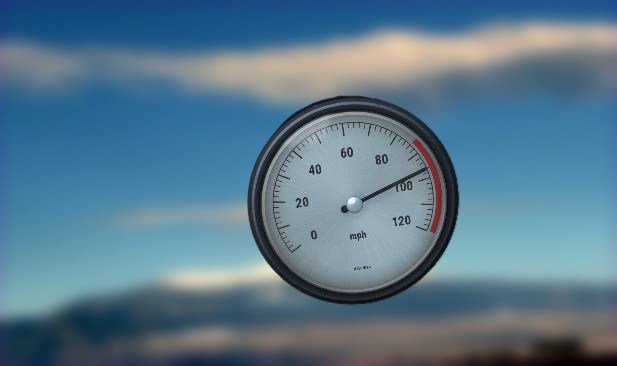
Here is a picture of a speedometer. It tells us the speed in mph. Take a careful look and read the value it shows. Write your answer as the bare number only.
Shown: 96
